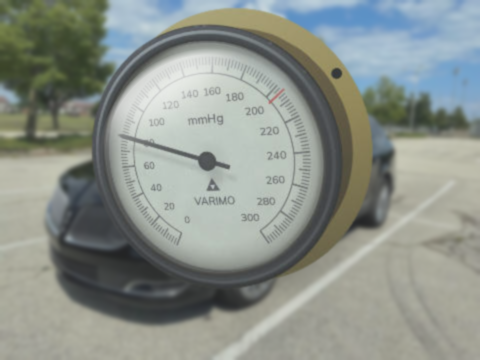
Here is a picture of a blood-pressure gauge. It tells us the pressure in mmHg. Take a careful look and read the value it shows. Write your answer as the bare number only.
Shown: 80
